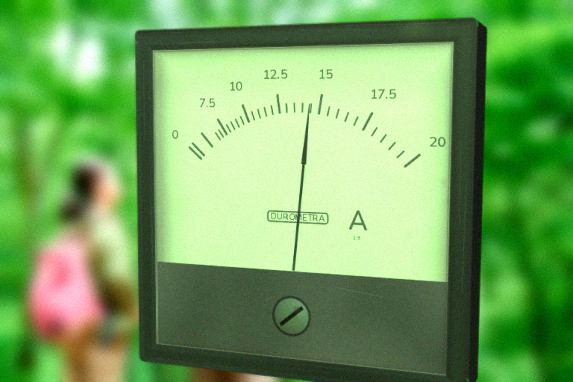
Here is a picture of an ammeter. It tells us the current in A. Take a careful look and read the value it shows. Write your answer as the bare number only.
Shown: 14.5
